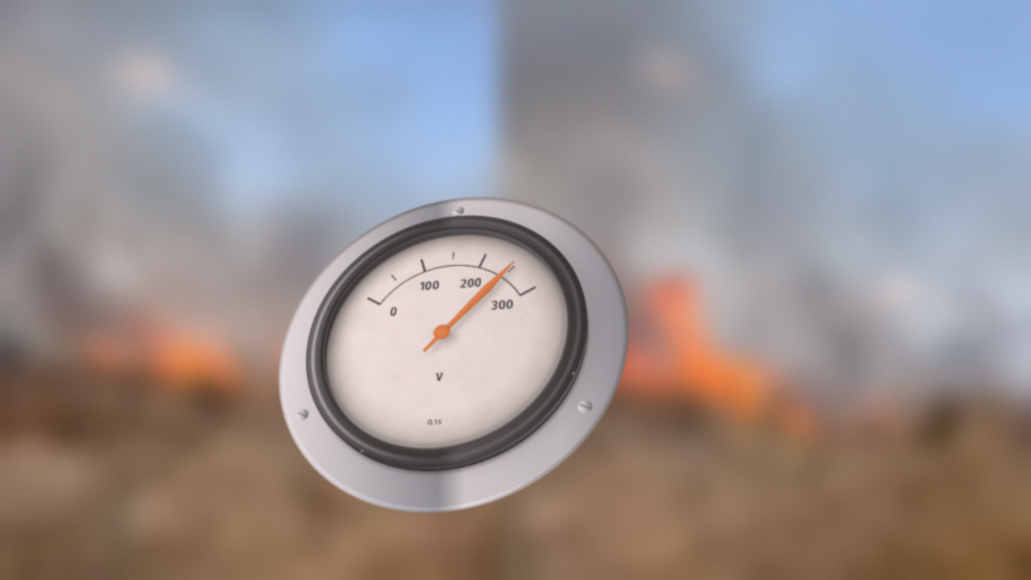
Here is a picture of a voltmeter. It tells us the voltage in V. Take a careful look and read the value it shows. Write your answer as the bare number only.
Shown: 250
